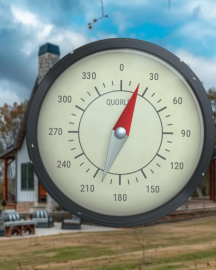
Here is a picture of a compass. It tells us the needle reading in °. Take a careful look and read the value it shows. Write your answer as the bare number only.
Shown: 20
